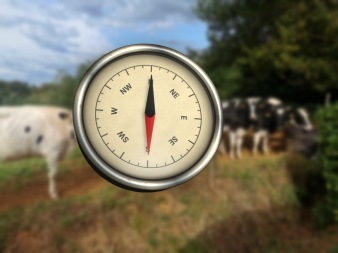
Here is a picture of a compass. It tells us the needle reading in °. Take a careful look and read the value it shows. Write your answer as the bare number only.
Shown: 180
